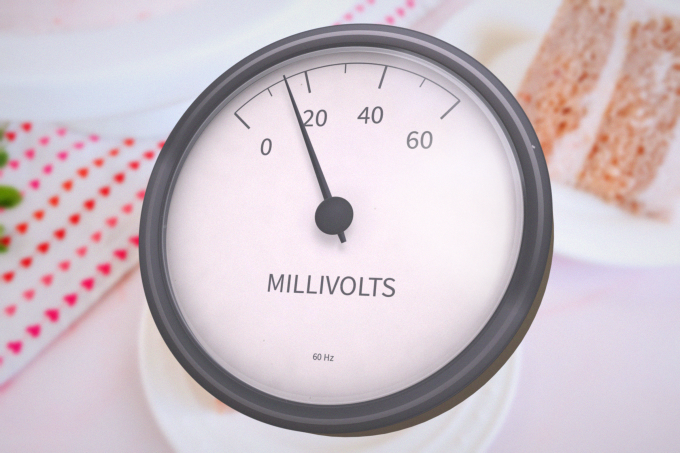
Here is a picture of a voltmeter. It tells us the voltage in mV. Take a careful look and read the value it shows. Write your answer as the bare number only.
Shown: 15
